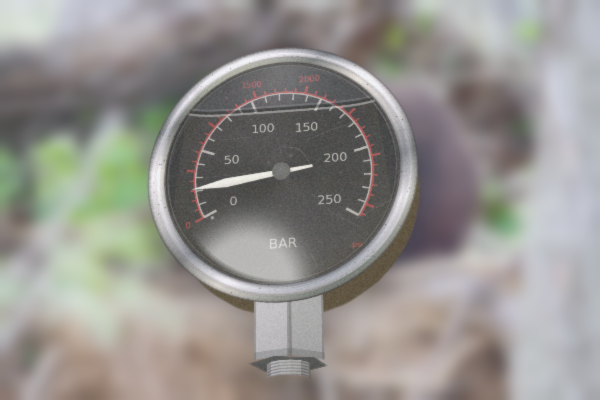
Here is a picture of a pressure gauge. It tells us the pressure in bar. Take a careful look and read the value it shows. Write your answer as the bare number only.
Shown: 20
